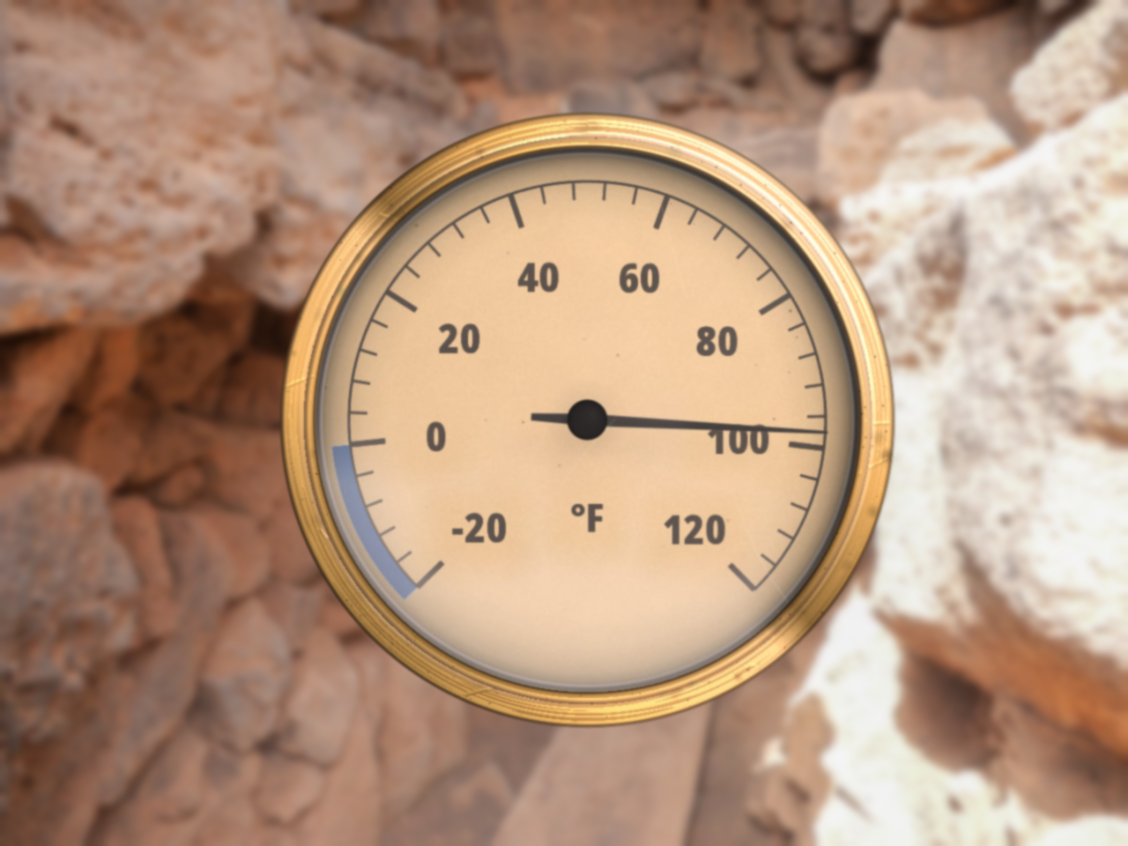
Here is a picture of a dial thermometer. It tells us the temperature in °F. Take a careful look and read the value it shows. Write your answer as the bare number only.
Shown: 98
